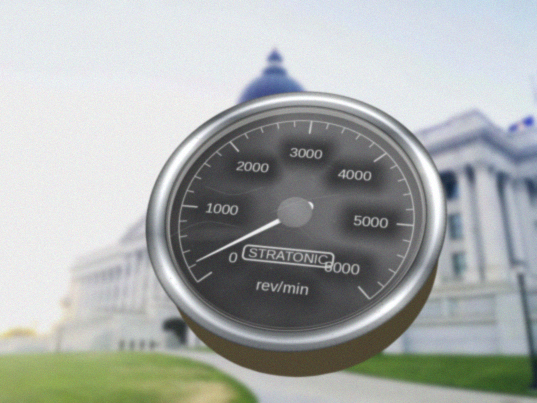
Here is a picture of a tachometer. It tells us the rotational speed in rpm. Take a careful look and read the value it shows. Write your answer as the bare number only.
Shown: 200
